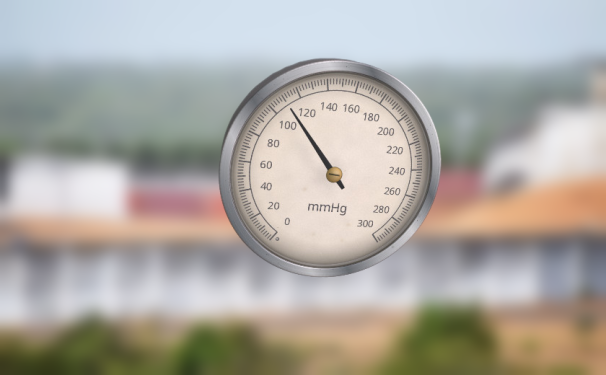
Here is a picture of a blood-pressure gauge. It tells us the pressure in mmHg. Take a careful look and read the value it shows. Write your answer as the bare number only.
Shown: 110
